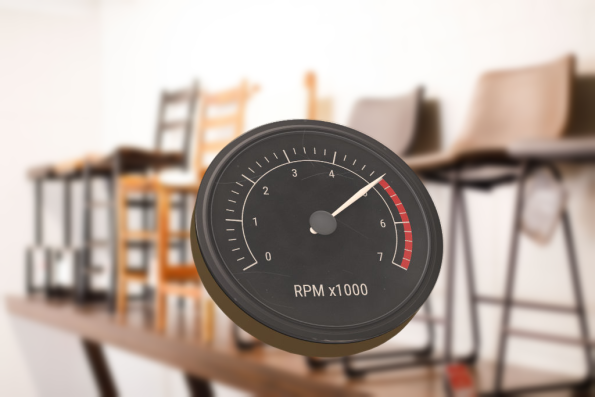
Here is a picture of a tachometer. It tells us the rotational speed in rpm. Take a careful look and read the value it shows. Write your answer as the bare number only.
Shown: 5000
